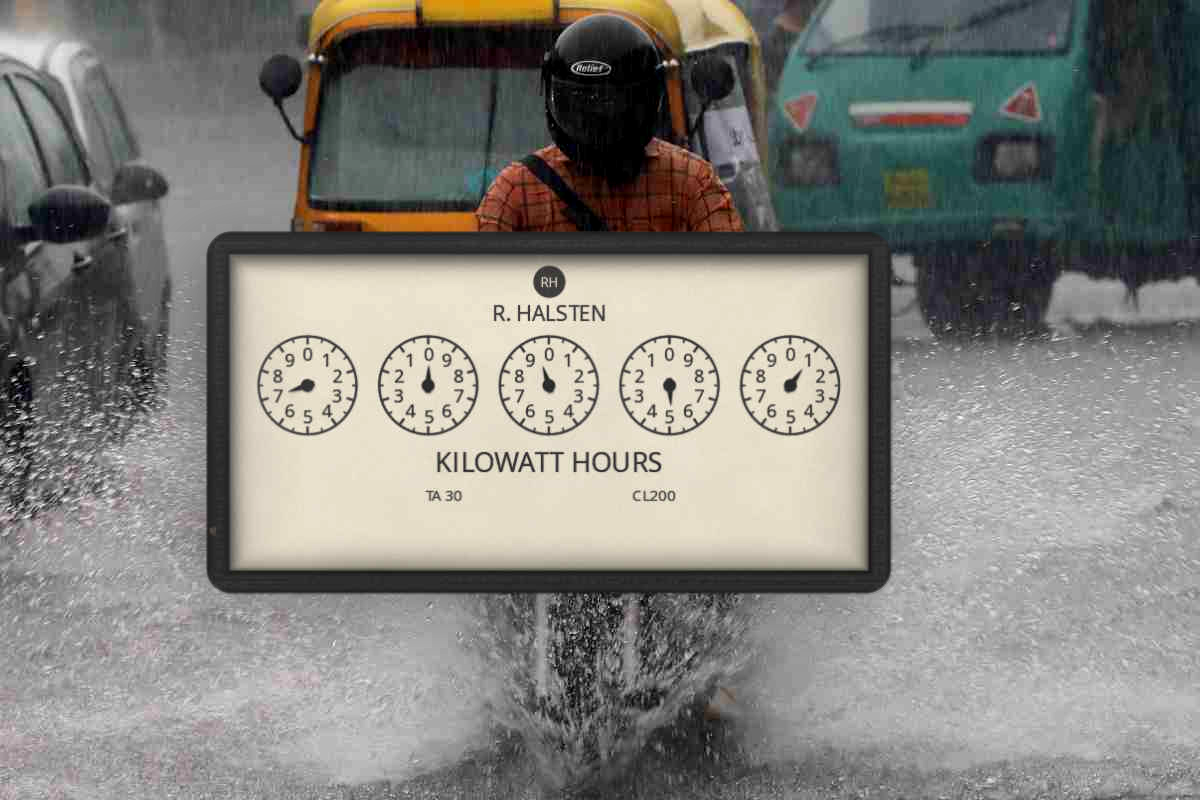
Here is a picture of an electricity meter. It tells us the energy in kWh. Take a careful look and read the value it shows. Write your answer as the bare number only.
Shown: 69951
